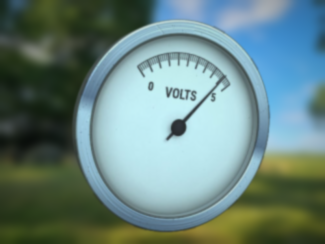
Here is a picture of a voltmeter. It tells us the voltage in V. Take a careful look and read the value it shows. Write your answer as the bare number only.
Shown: 4.5
